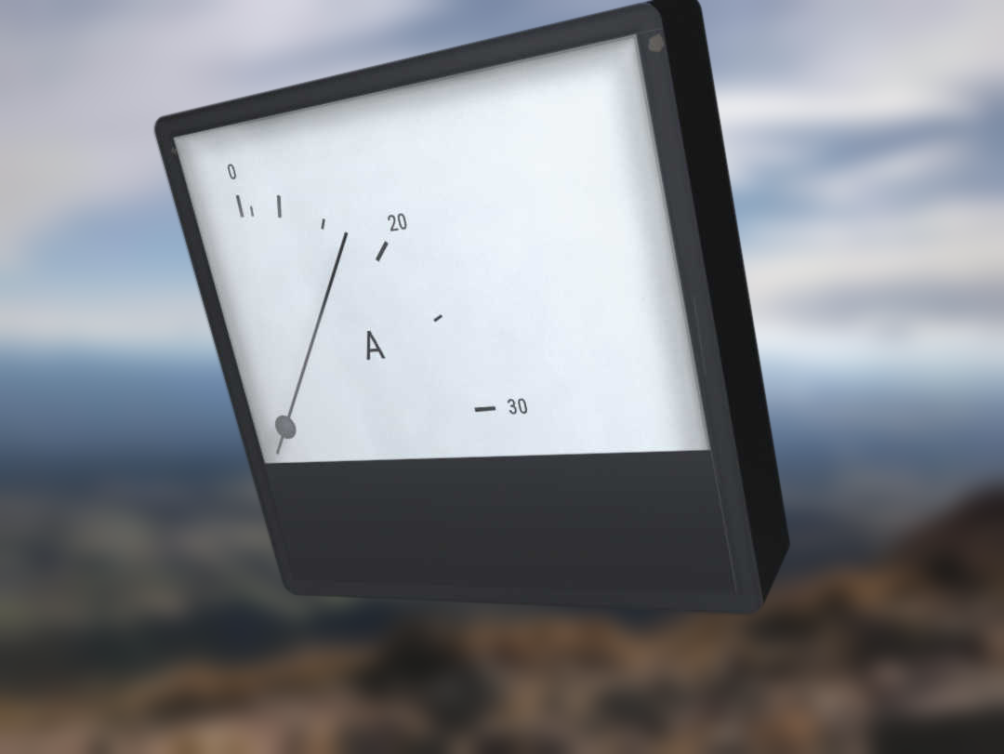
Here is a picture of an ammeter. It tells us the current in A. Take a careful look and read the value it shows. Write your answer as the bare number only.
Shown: 17.5
